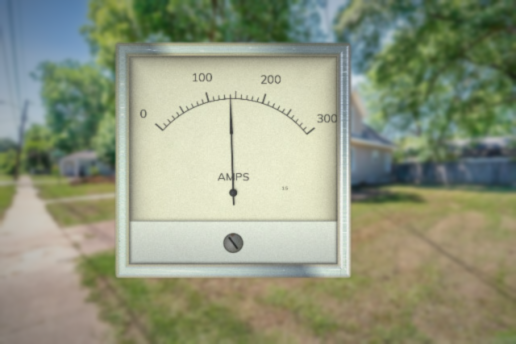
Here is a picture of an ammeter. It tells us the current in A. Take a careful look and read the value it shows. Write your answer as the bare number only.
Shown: 140
